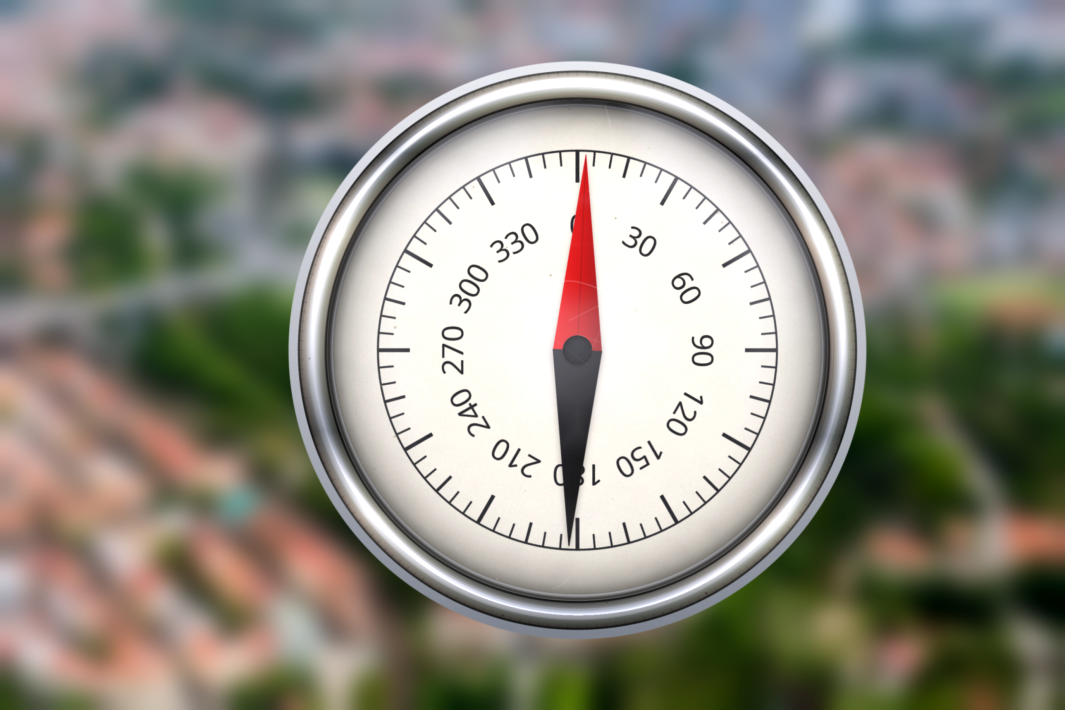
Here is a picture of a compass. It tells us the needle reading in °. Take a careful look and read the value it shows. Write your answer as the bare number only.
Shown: 2.5
